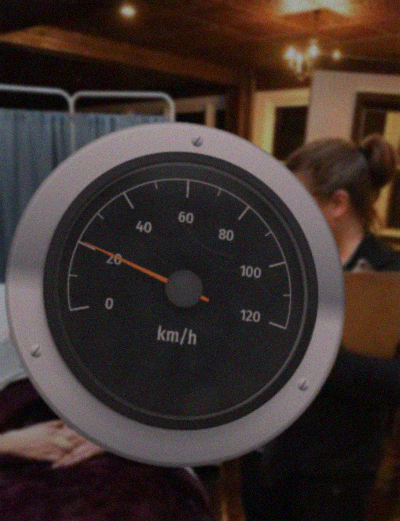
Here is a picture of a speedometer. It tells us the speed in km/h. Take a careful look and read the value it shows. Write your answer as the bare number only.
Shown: 20
